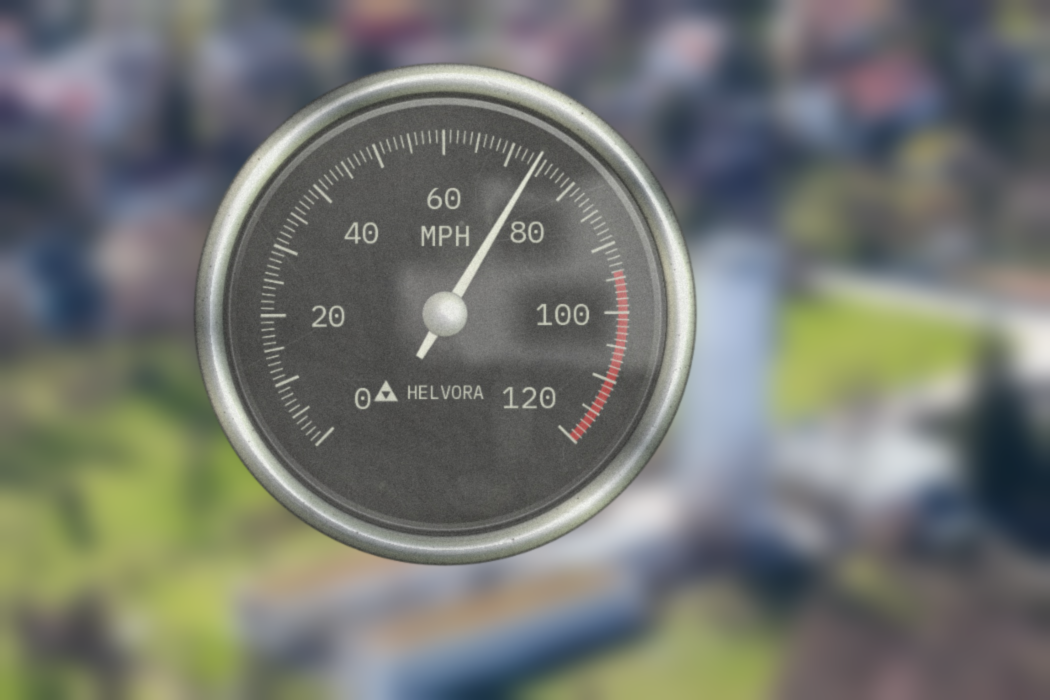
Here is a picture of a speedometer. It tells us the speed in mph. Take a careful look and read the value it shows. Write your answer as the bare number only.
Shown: 74
